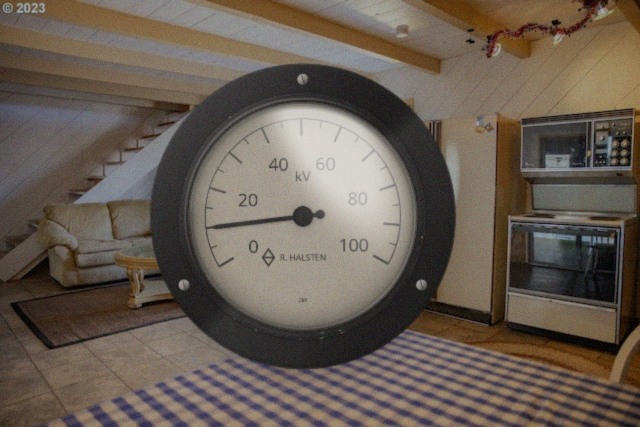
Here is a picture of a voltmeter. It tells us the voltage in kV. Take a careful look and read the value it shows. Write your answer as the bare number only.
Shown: 10
